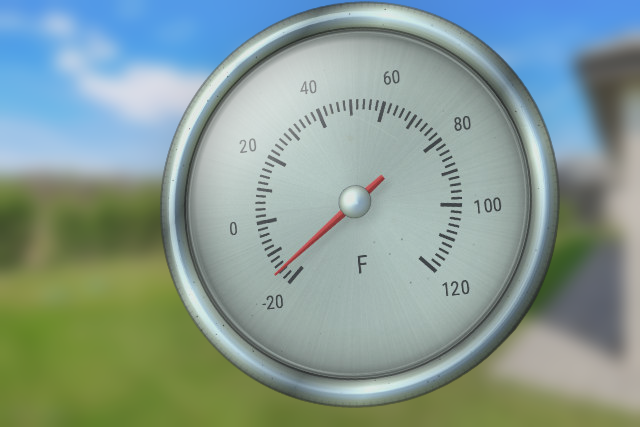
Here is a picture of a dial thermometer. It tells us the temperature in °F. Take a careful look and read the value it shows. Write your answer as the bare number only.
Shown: -16
